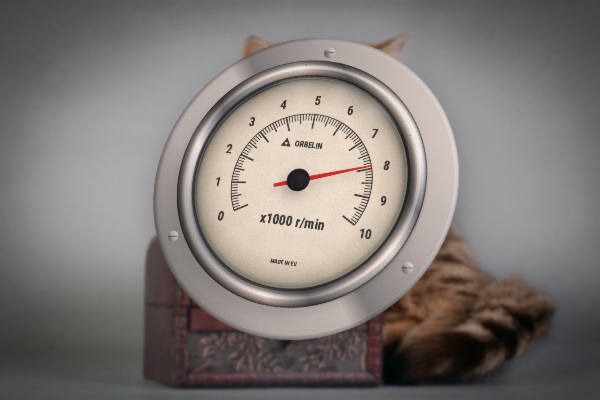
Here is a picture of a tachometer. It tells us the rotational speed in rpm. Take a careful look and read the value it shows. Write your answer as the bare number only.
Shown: 8000
